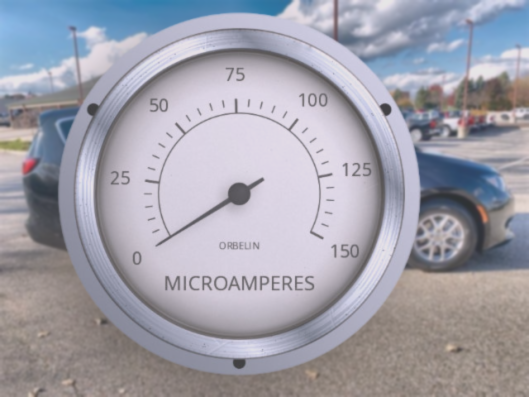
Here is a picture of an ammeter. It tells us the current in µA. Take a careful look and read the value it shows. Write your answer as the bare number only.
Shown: 0
